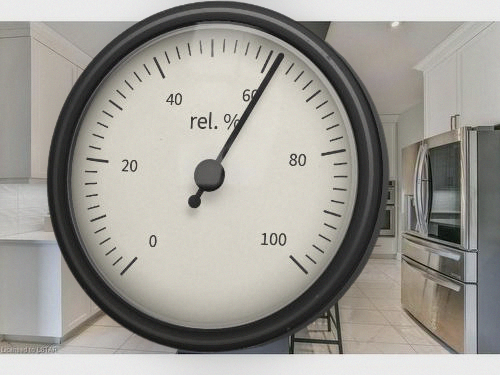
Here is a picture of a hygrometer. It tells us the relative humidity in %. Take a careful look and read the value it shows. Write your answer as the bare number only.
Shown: 62
